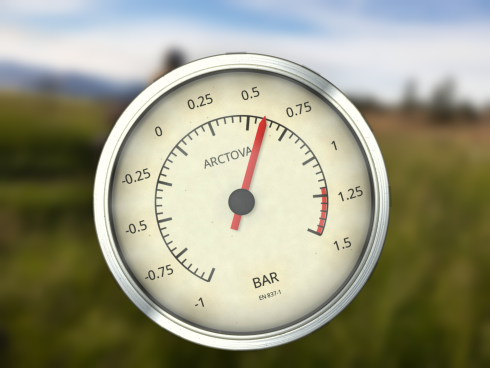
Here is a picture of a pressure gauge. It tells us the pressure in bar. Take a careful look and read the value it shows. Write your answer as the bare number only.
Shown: 0.6
